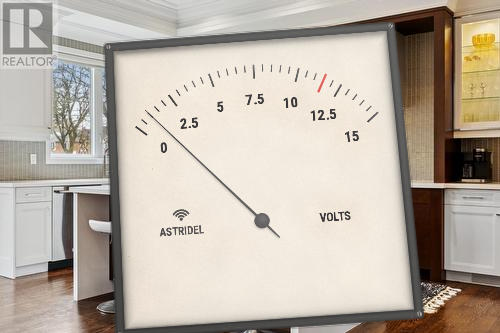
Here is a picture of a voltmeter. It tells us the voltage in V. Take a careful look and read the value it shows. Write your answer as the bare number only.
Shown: 1
